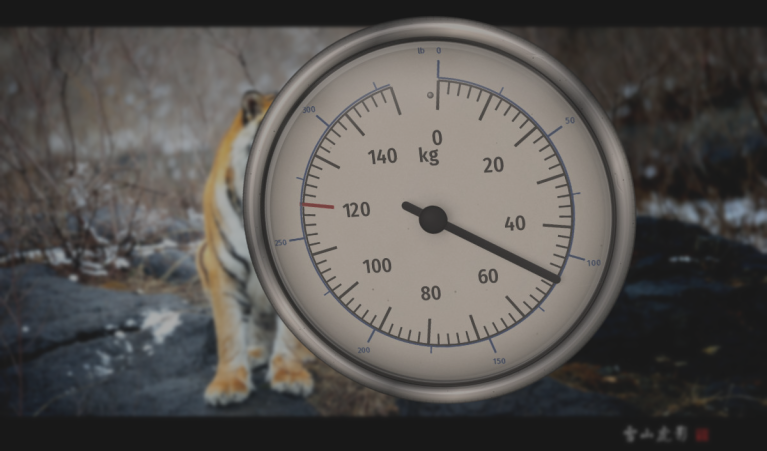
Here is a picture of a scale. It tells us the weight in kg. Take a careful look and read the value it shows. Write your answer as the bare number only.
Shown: 50
